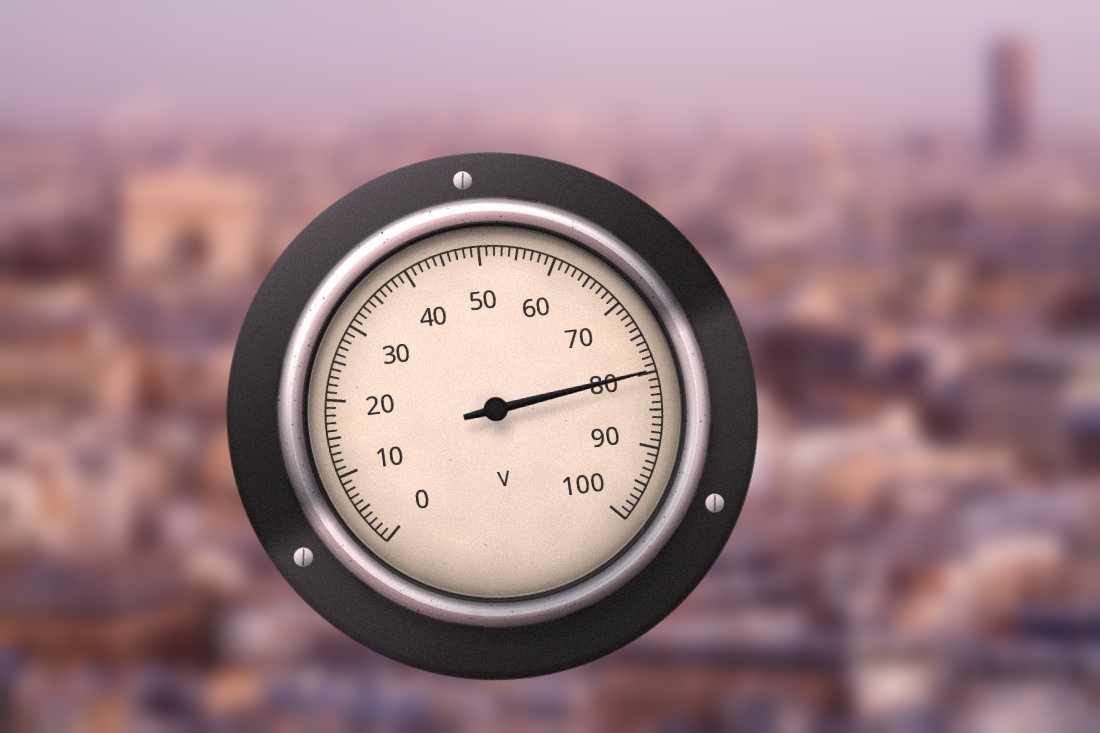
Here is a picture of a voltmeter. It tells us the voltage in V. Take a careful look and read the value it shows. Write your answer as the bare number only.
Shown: 80
